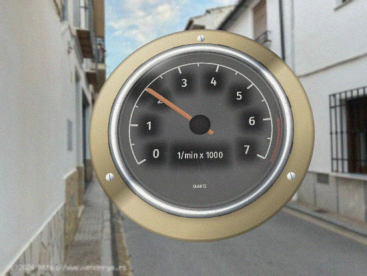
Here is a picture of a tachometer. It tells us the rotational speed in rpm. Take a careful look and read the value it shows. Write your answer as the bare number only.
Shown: 2000
